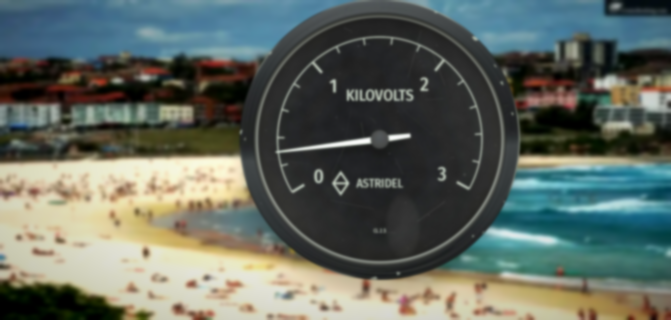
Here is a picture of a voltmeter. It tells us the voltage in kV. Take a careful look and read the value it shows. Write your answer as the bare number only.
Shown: 0.3
